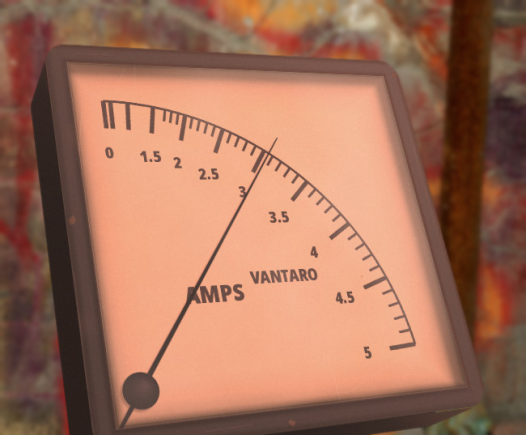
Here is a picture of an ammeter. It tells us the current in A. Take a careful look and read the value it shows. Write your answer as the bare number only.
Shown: 3.05
